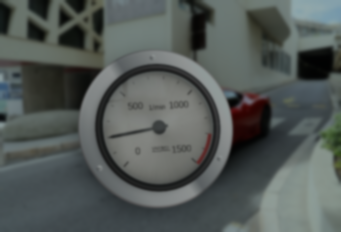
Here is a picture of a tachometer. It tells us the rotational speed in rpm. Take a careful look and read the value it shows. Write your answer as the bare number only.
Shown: 200
